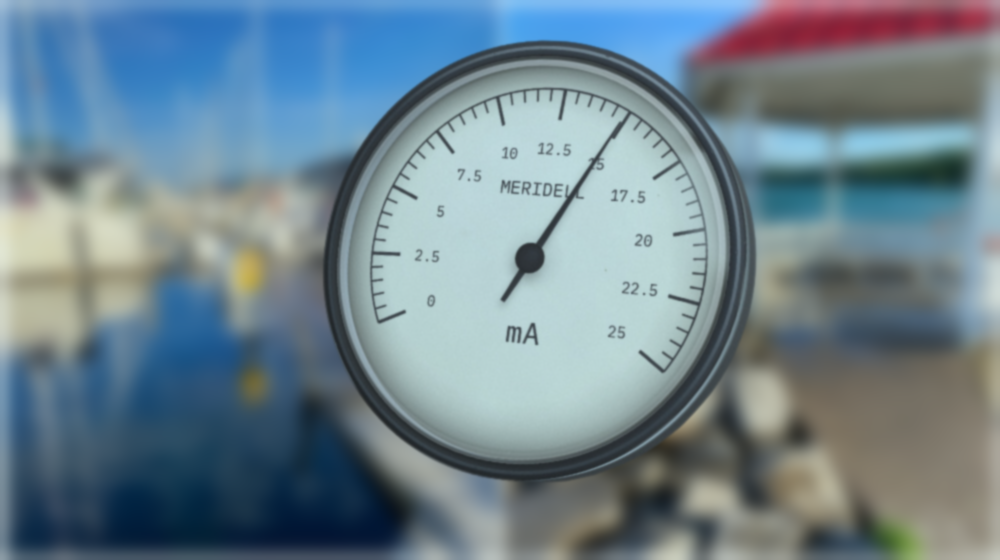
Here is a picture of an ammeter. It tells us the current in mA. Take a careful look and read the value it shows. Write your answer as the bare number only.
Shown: 15
